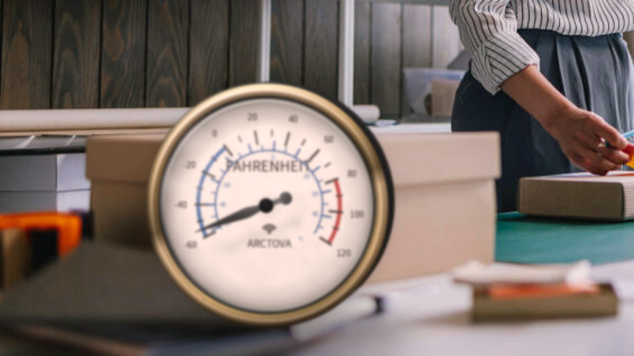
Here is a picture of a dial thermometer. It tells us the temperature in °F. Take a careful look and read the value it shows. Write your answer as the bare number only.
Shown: -55
